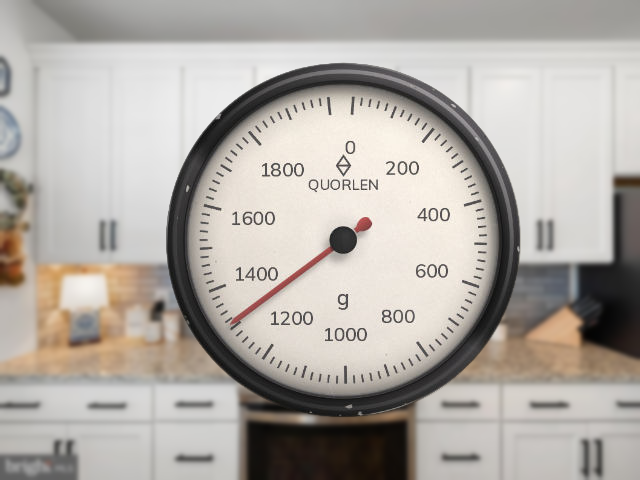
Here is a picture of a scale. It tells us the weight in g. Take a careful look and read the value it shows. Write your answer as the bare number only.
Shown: 1310
